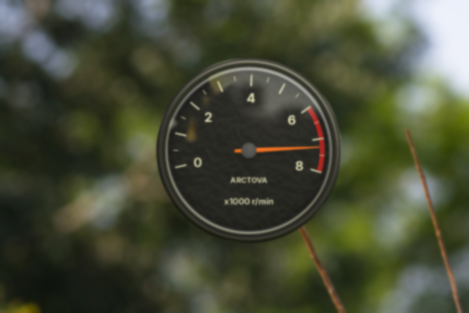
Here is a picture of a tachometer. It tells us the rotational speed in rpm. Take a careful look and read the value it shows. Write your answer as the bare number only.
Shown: 7250
